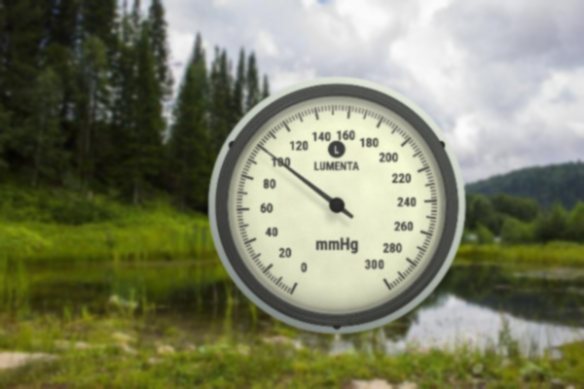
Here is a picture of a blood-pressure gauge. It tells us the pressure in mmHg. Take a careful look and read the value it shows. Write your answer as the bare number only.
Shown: 100
